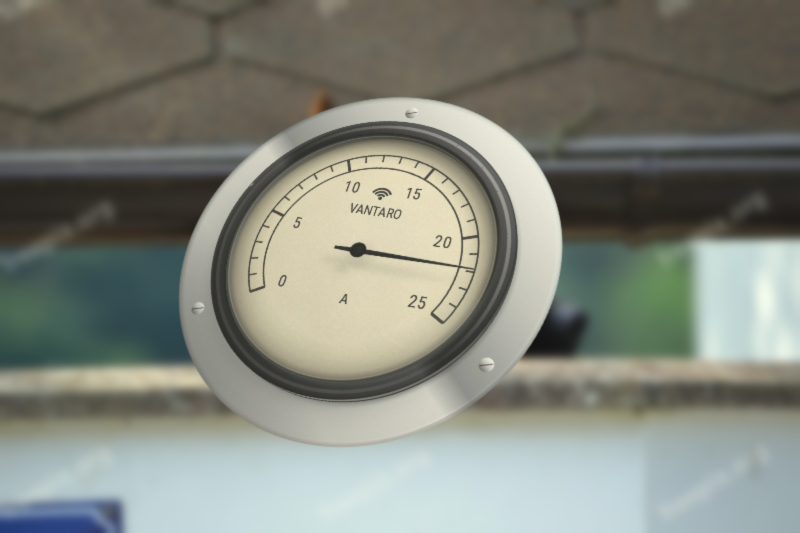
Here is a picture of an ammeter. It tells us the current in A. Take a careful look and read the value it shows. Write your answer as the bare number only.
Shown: 22
